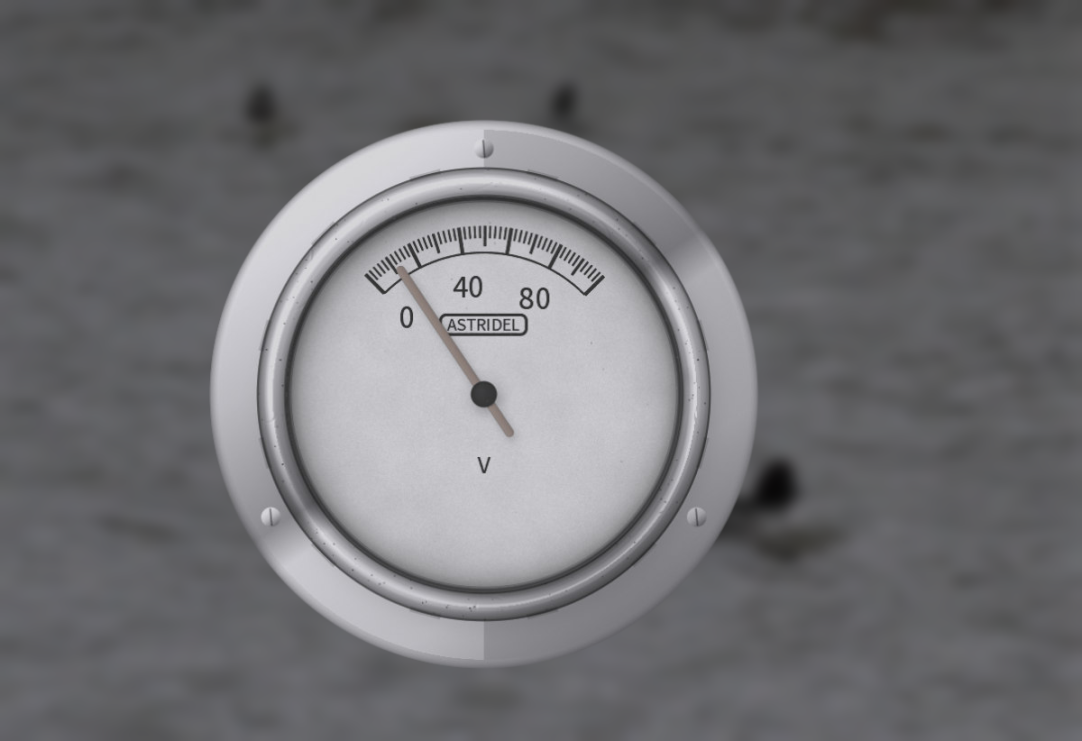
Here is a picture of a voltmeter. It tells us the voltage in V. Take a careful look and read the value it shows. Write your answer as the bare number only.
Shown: 12
